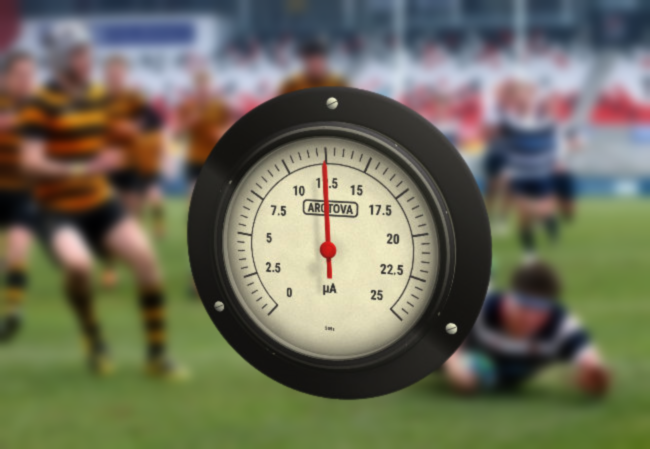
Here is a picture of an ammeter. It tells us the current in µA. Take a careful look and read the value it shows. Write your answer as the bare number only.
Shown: 12.5
